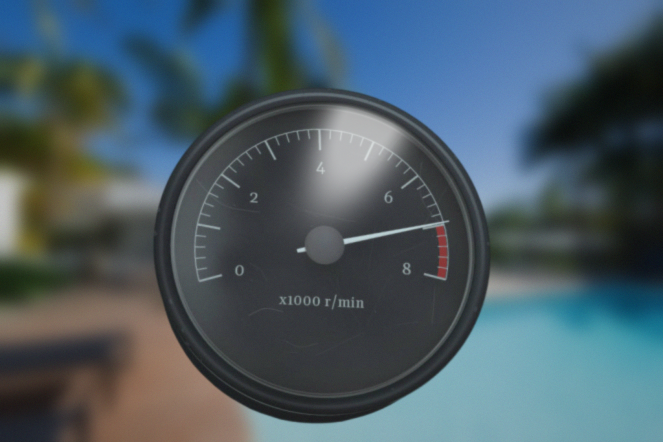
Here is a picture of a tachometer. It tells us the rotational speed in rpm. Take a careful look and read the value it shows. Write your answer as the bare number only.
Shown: 7000
